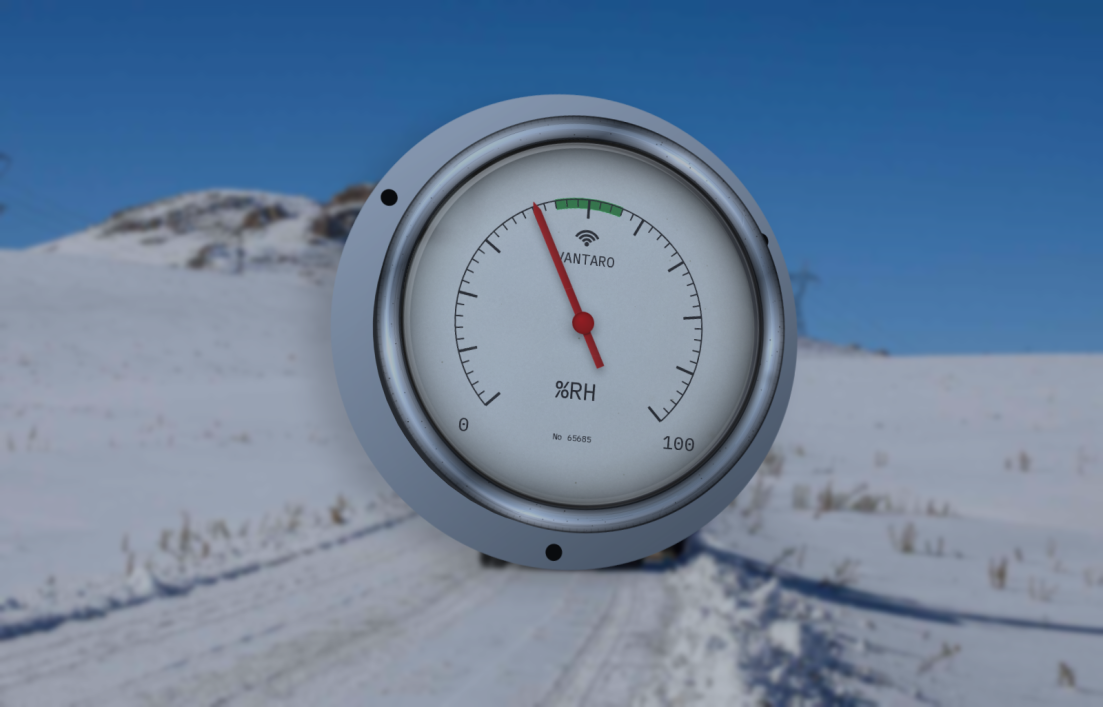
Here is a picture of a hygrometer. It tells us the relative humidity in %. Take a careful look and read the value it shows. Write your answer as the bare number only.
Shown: 40
